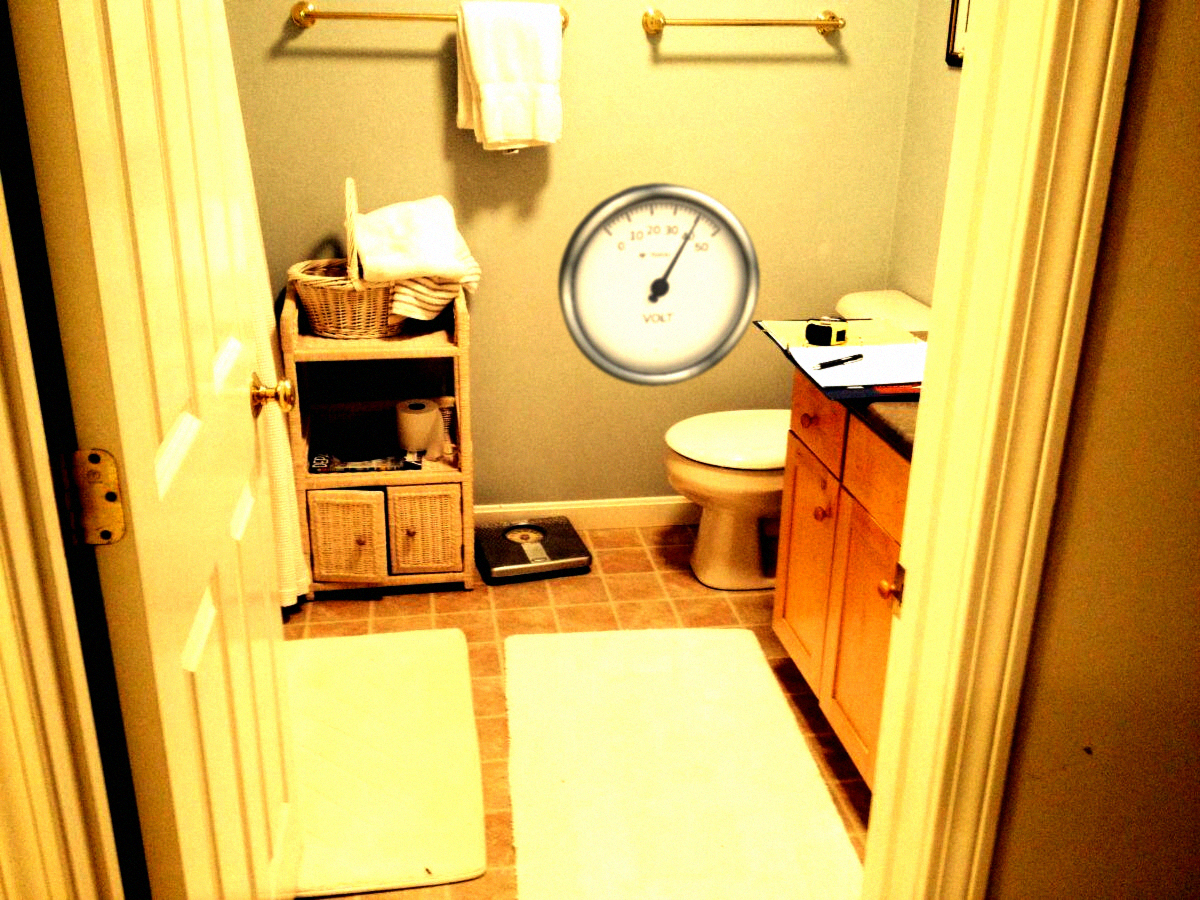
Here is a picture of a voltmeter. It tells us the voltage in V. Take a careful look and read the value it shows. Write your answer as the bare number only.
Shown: 40
